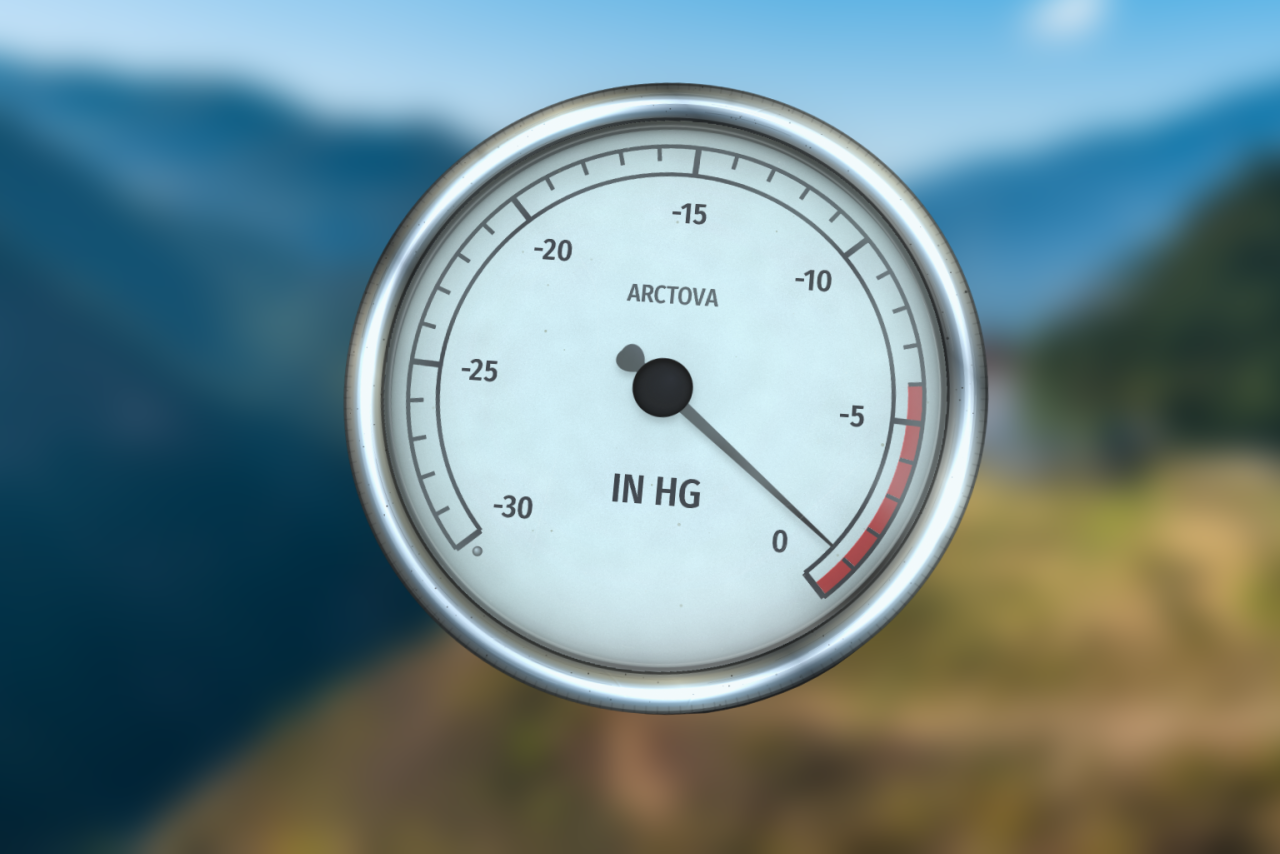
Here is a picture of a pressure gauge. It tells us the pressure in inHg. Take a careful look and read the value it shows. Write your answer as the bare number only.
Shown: -1
